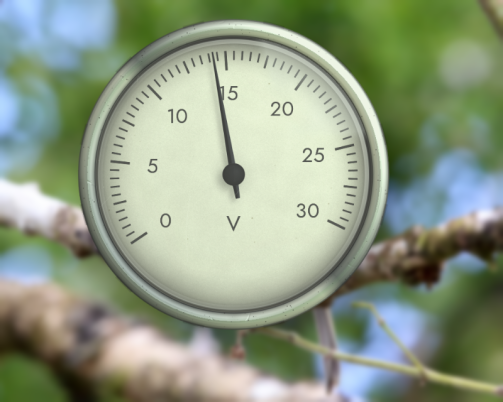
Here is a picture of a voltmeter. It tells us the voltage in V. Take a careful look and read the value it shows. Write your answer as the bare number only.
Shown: 14.25
